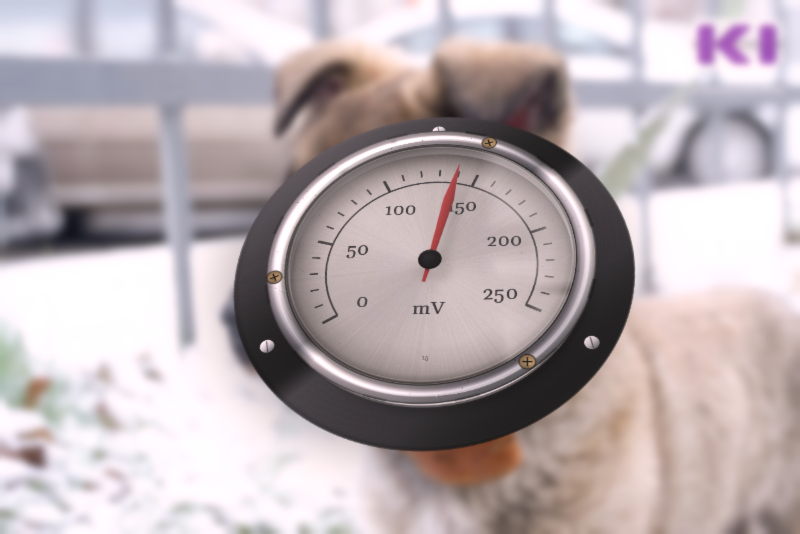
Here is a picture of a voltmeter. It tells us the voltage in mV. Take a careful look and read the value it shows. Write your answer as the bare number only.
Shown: 140
